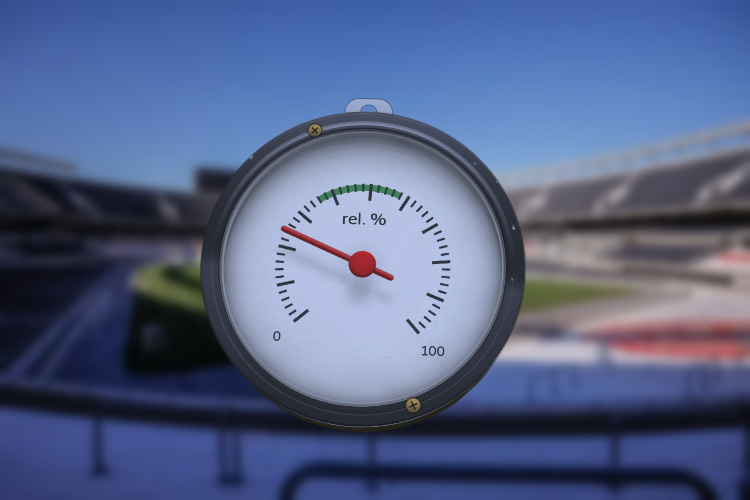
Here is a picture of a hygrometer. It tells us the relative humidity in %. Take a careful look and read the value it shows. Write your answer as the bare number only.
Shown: 24
